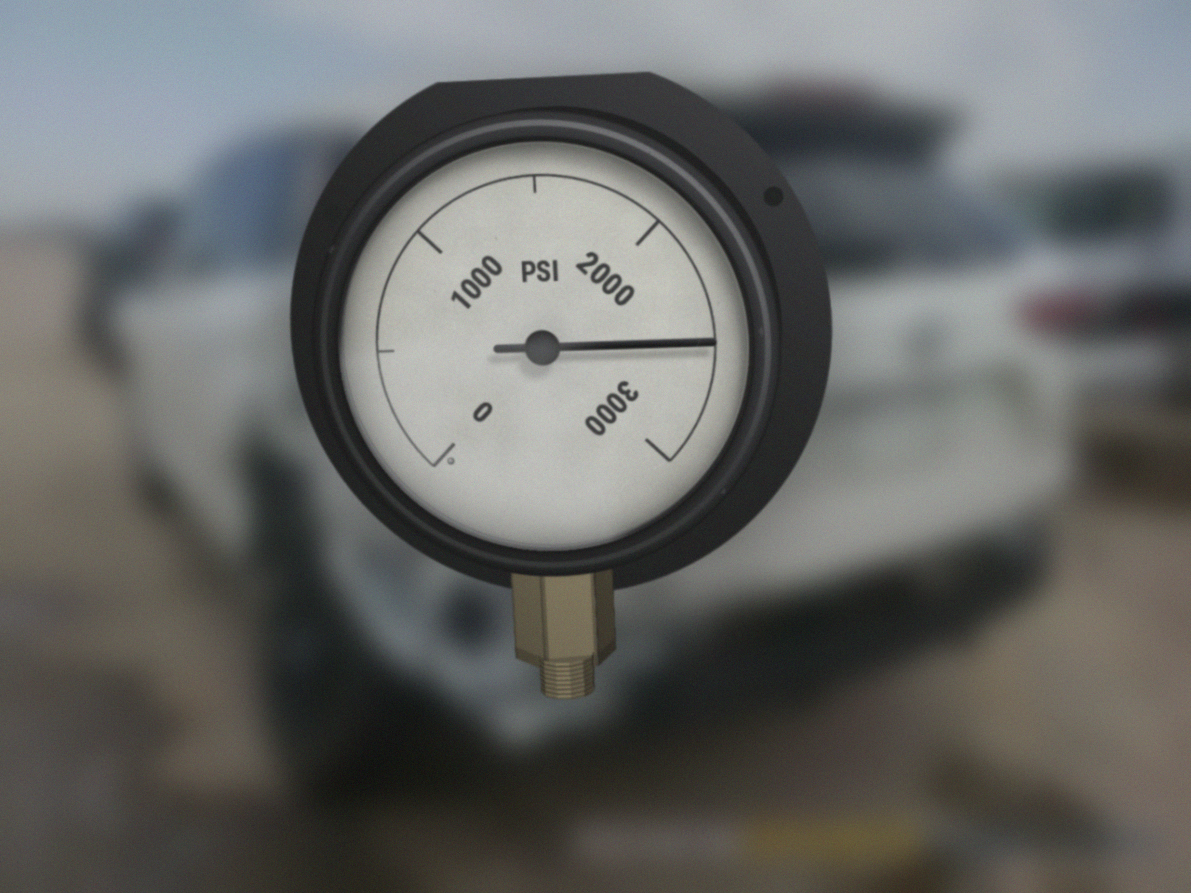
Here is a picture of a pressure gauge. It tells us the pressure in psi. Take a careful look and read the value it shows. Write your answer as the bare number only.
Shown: 2500
